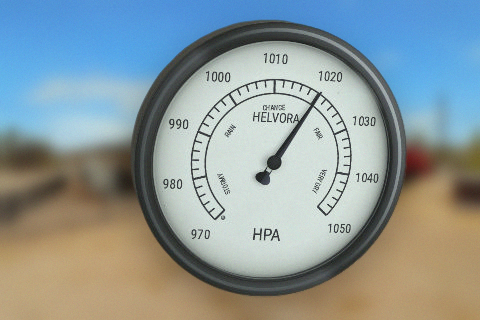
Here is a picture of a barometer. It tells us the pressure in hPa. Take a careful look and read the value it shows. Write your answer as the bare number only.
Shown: 1020
